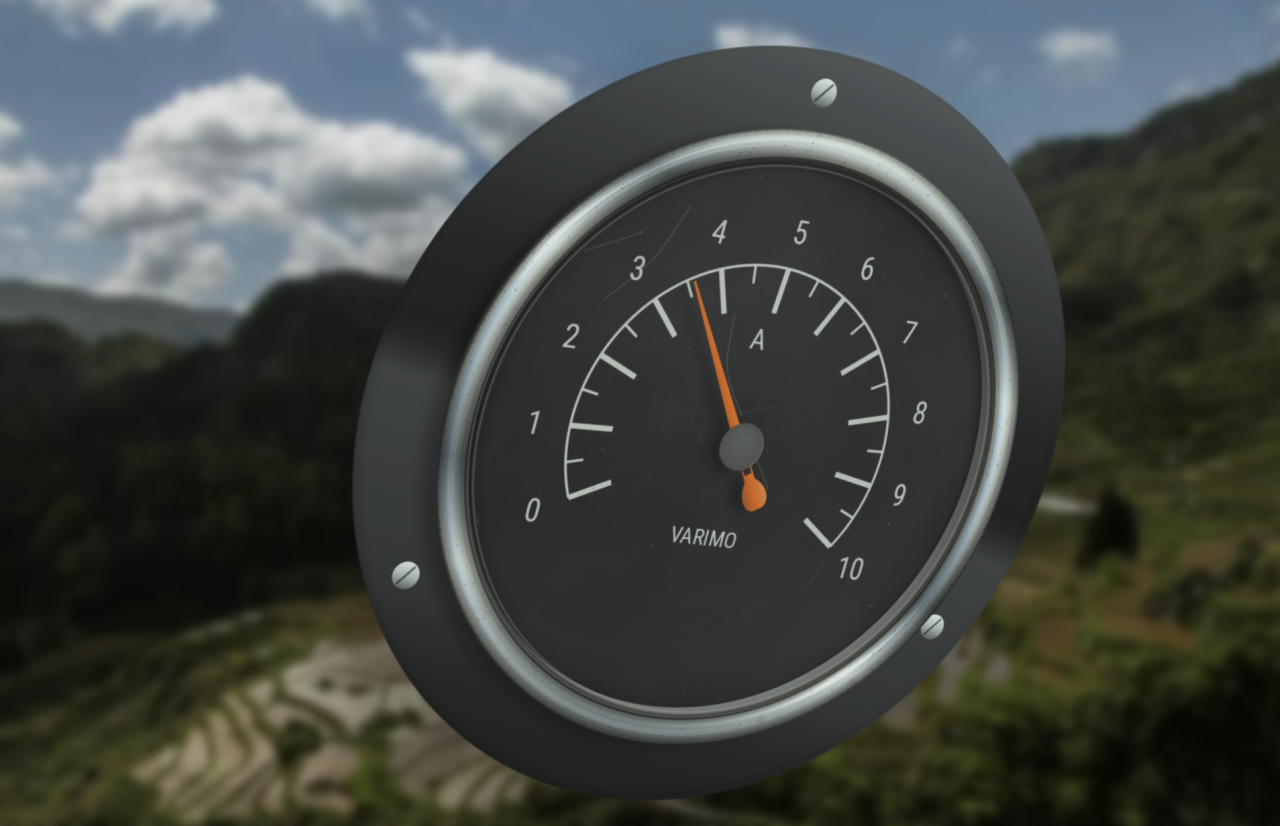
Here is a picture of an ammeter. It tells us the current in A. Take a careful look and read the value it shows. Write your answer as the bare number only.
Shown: 3.5
